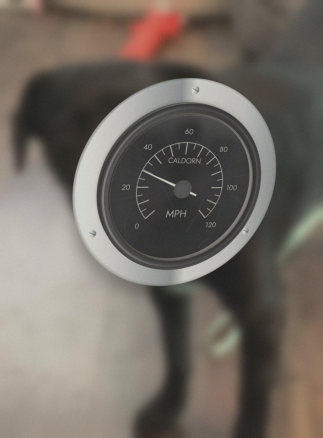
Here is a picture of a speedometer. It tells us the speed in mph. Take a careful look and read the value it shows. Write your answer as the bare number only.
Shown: 30
